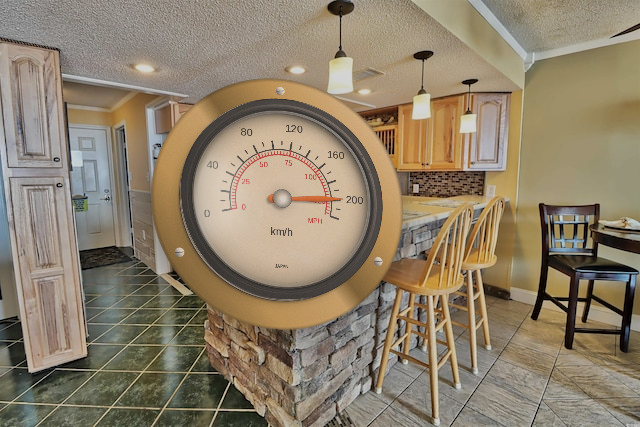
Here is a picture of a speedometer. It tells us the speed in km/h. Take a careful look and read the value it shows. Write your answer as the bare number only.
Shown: 200
